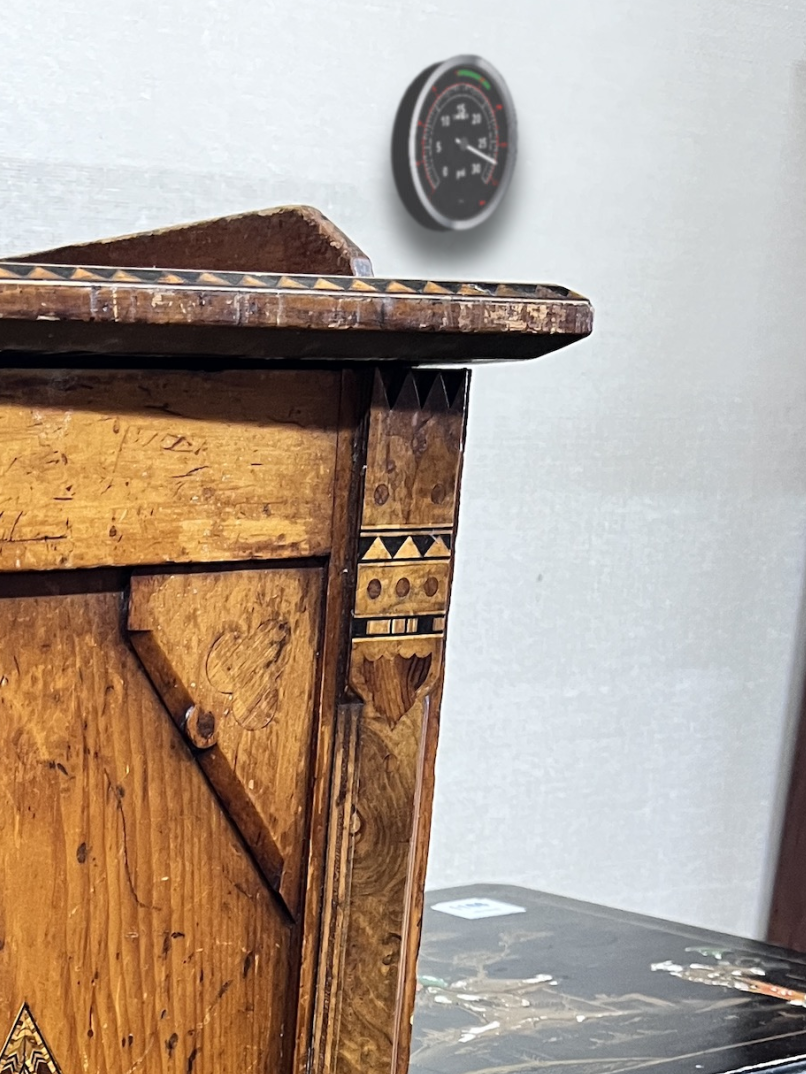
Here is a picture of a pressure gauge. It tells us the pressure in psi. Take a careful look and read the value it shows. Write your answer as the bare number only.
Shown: 27.5
